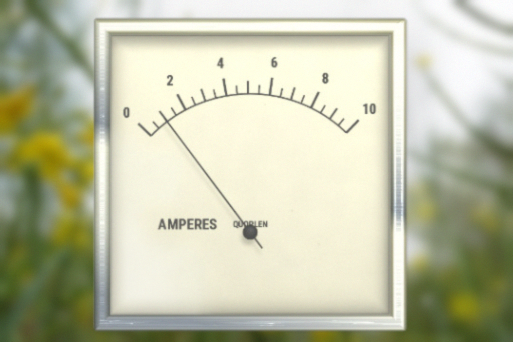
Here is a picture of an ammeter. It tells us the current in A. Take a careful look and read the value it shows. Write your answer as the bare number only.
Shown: 1
